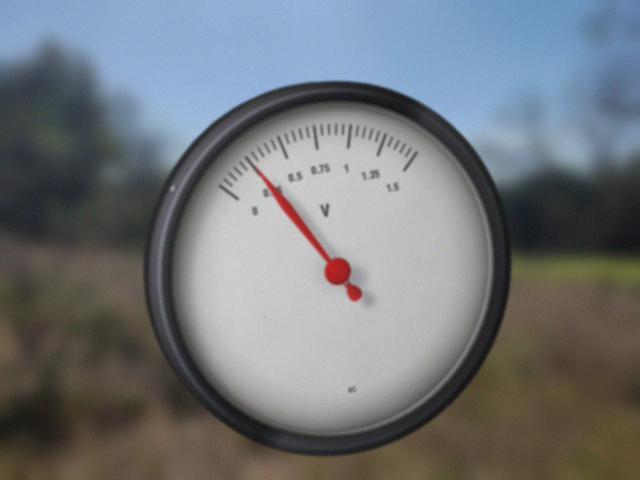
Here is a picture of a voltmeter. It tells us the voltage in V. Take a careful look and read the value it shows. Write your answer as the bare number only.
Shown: 0.25
